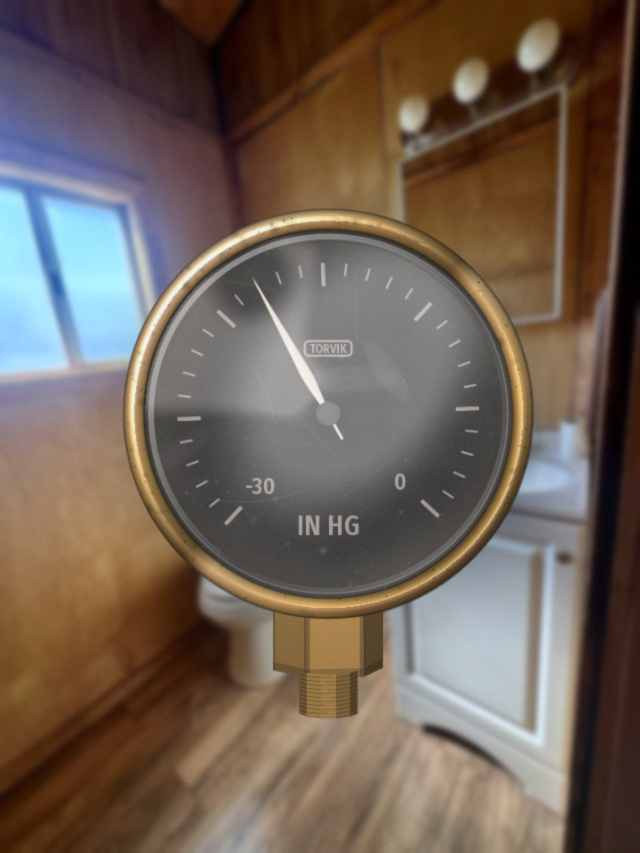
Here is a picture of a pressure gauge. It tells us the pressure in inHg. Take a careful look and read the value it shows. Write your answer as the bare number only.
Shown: -18
